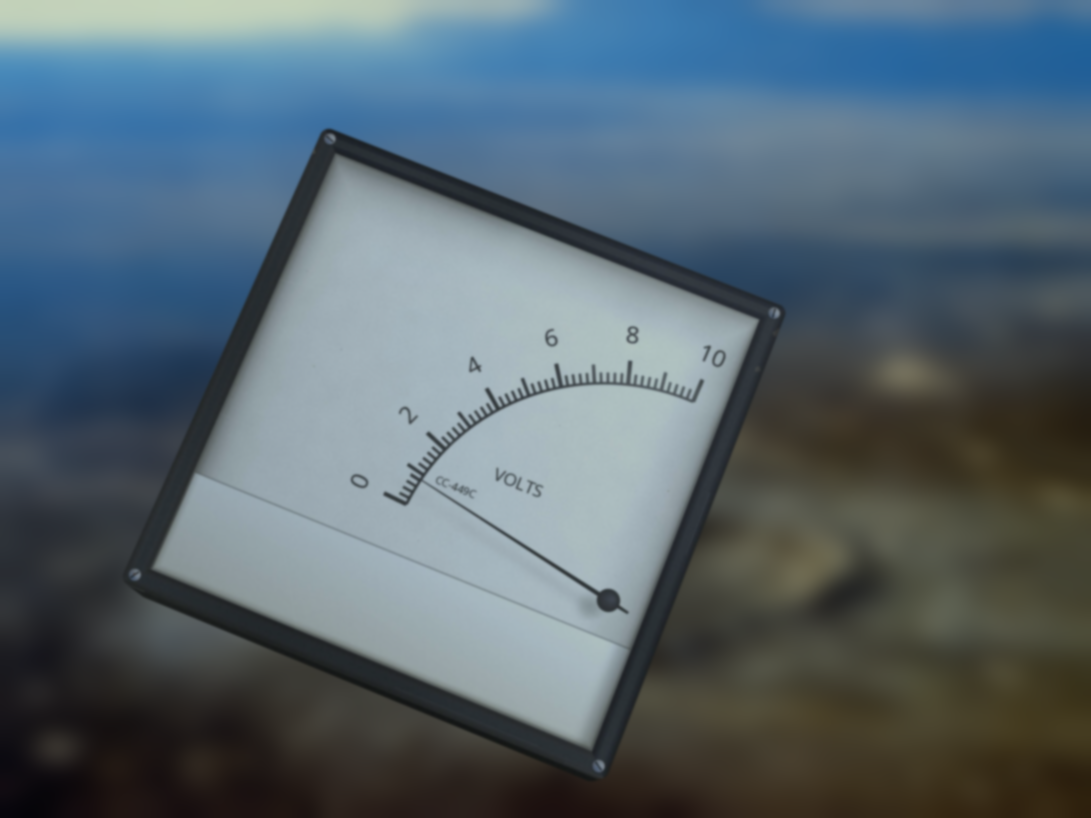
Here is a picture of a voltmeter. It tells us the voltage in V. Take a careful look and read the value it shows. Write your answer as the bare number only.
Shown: 0.8
